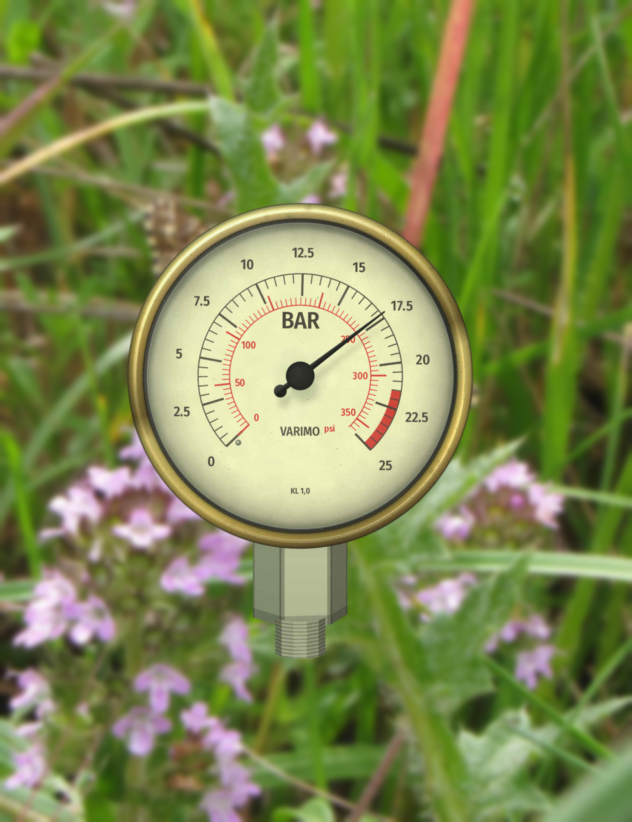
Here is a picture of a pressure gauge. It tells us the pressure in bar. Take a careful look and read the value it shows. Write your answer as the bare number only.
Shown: 17.25
